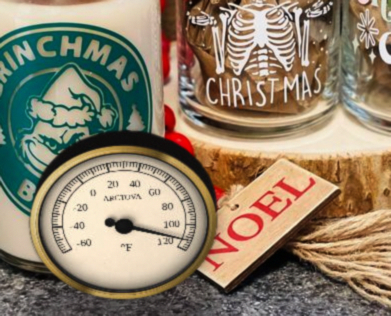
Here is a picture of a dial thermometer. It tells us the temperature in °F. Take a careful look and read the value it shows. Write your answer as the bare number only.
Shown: 110
